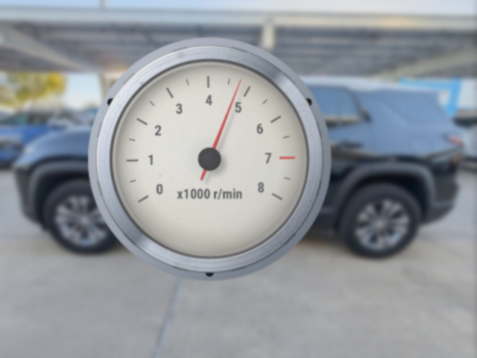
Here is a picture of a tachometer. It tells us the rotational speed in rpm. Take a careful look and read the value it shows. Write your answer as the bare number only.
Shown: 4750
